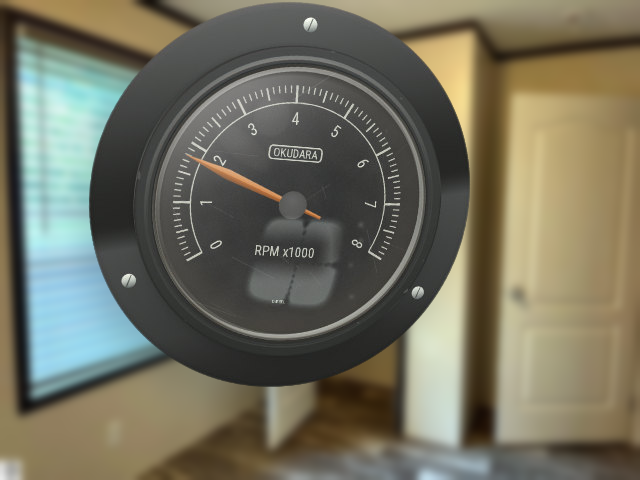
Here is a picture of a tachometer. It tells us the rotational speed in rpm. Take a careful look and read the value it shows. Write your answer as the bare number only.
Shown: 1800
